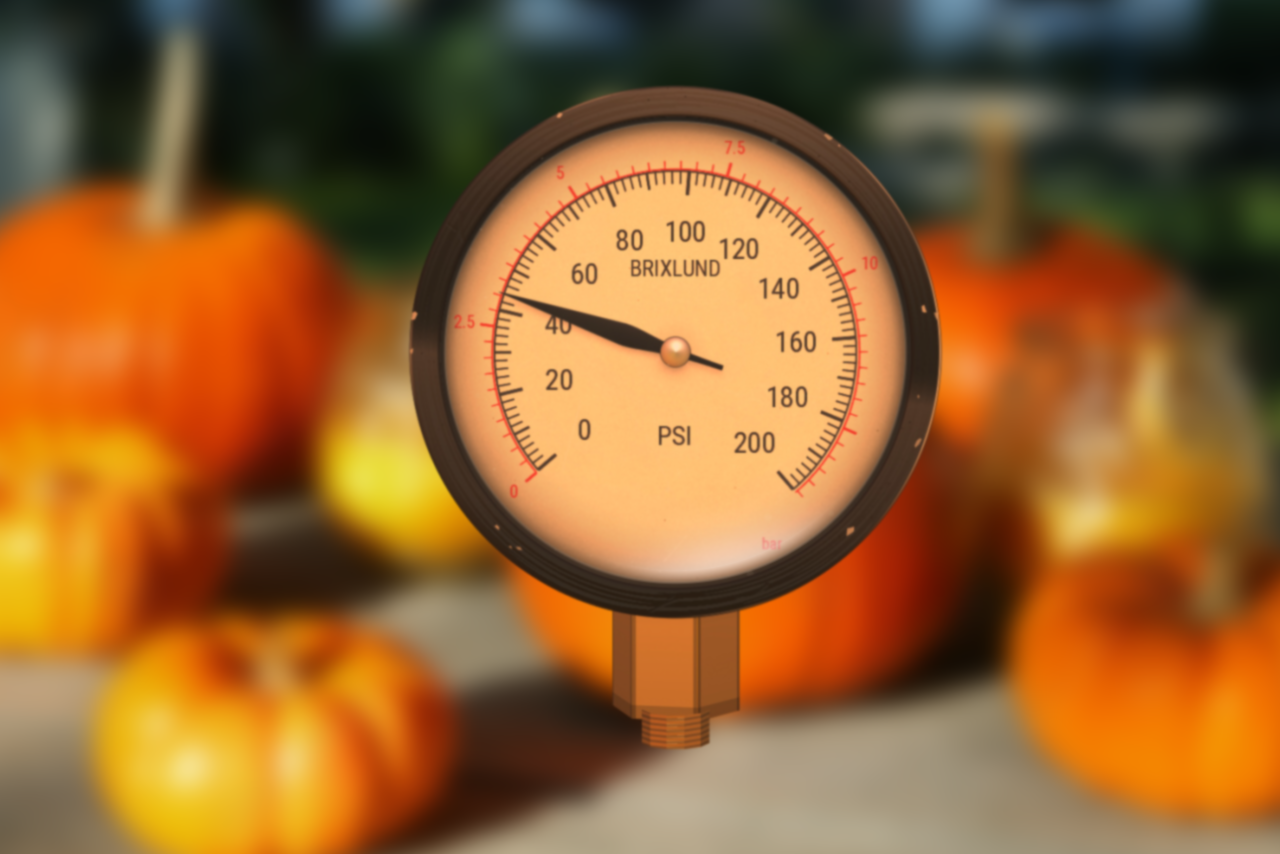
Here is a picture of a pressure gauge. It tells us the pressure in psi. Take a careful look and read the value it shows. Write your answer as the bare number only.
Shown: 44
